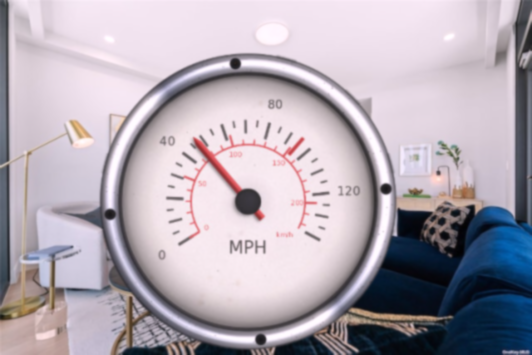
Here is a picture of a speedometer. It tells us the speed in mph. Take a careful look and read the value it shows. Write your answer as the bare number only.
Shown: 47.5
